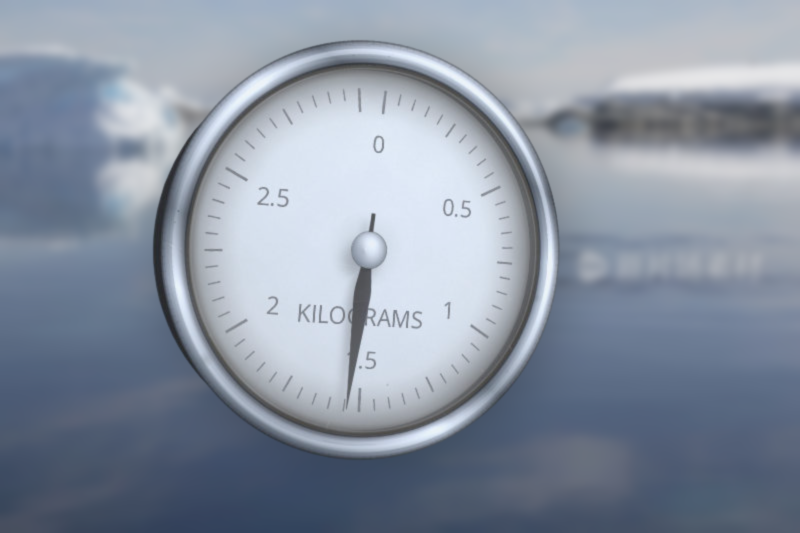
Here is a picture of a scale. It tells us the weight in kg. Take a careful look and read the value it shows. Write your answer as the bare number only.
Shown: 1.55
